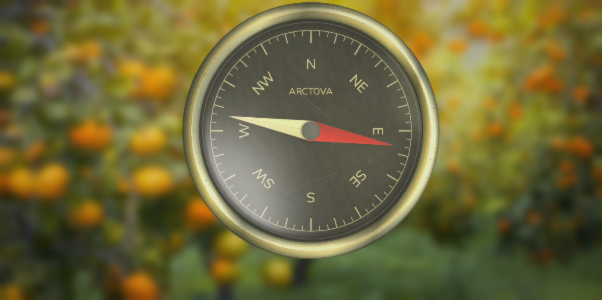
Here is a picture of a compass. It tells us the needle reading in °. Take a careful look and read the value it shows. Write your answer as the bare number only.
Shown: 100
